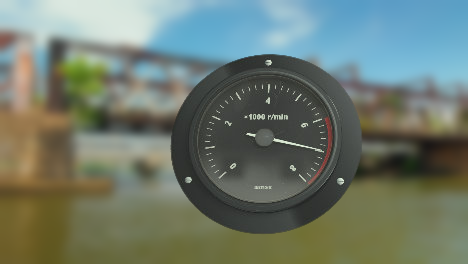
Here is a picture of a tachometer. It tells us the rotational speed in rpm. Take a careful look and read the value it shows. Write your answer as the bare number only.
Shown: 7000
